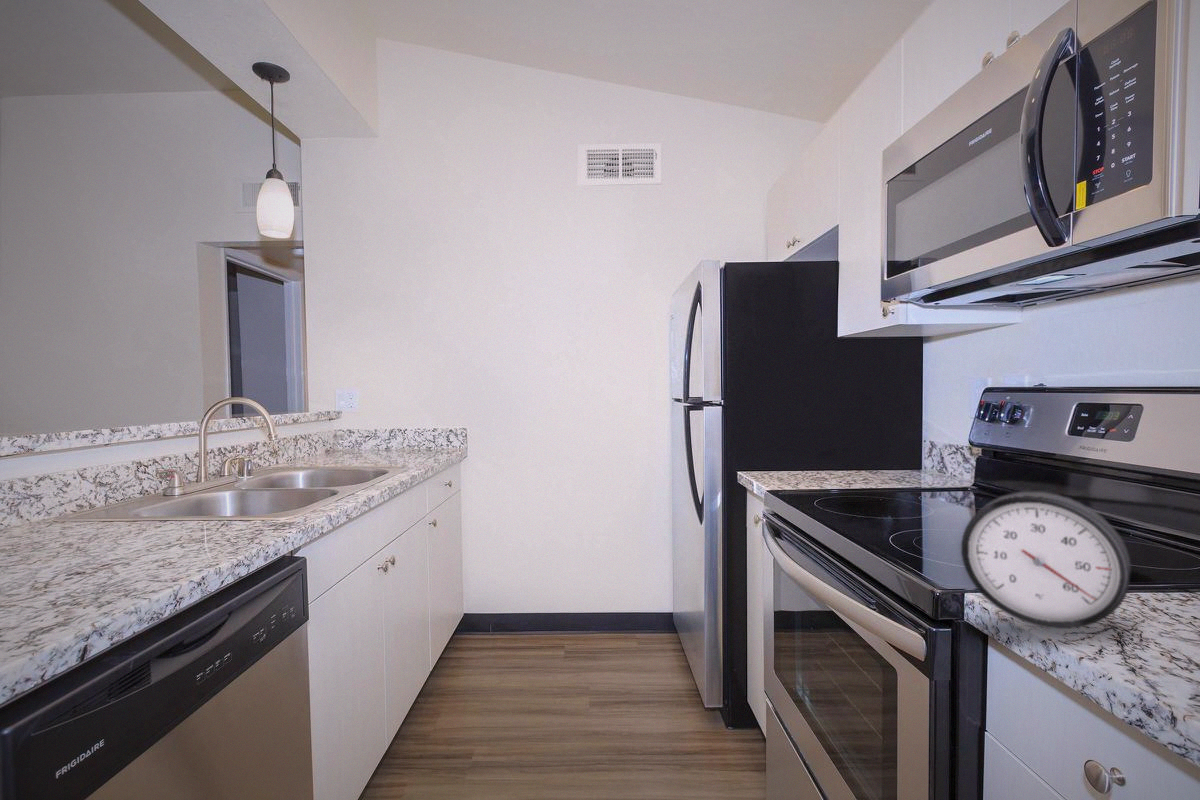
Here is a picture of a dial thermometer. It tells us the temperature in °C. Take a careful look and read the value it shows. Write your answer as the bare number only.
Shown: 58
